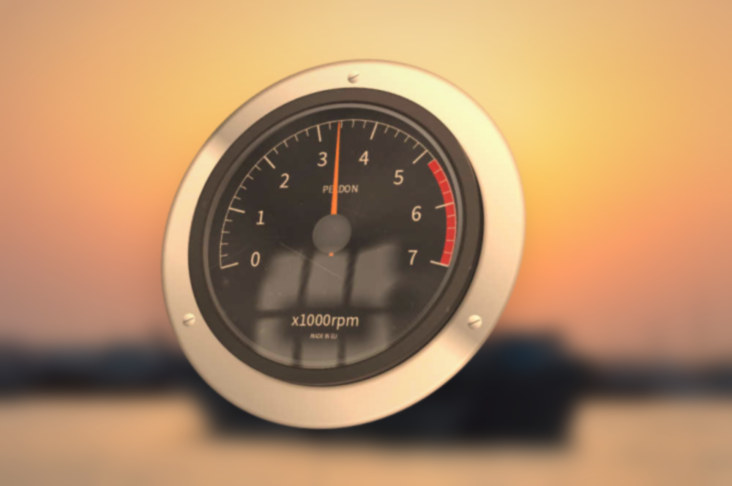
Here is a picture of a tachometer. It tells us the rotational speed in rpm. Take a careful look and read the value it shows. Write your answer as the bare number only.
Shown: 3400
